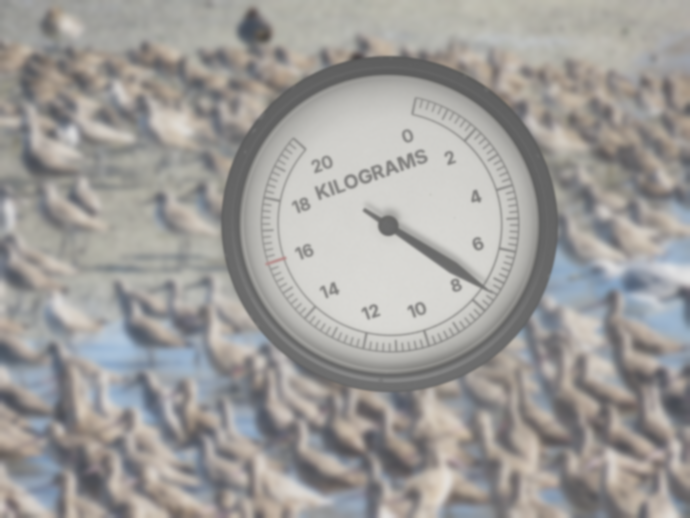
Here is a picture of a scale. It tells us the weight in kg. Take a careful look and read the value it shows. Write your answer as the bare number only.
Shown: 7.4
